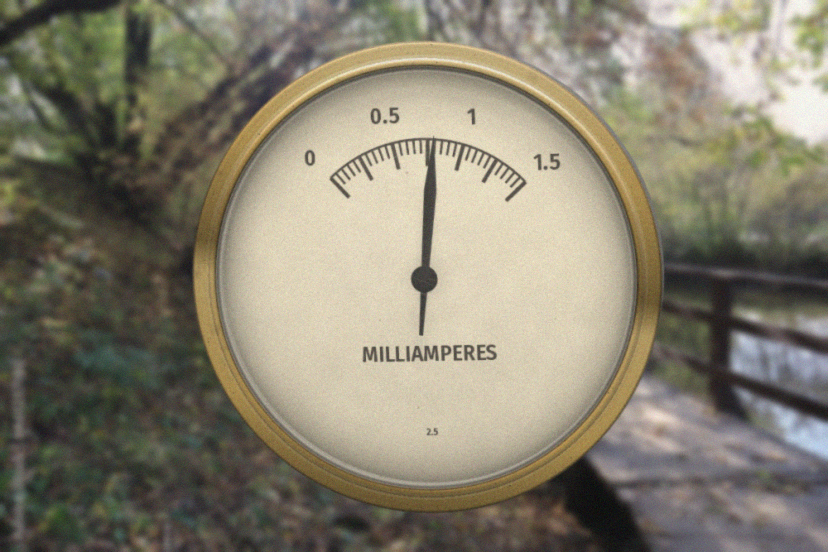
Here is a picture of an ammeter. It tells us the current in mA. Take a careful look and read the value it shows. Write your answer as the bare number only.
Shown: 0.8
